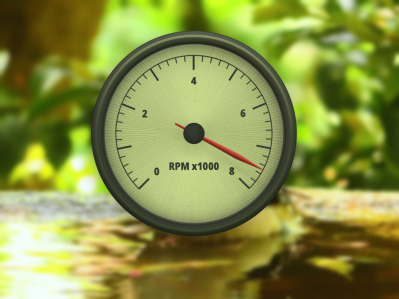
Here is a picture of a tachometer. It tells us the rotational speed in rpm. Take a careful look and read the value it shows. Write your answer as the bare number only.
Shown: 7500
